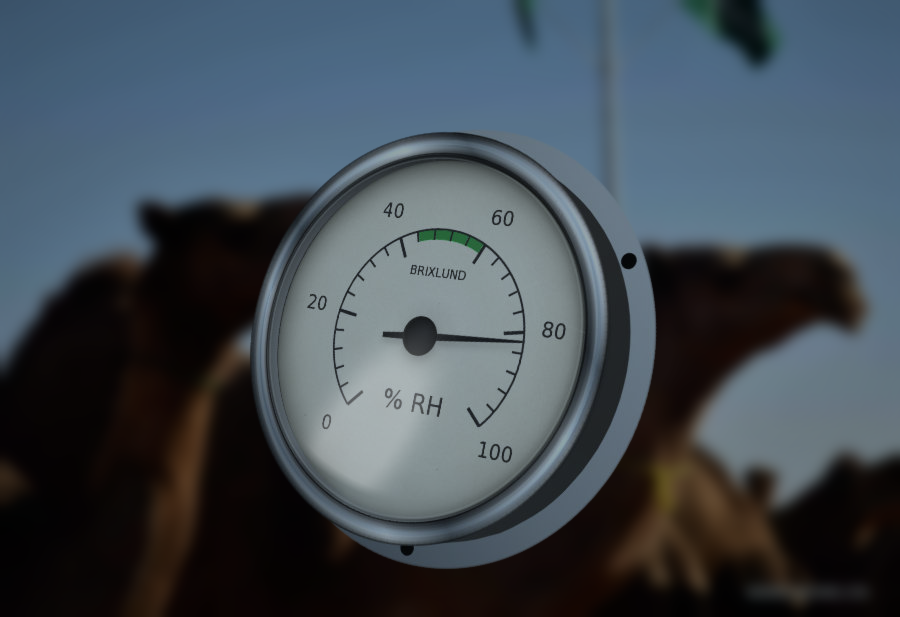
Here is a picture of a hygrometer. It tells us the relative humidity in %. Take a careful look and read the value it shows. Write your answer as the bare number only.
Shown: 82
